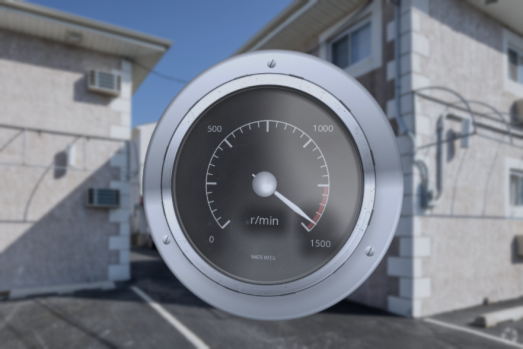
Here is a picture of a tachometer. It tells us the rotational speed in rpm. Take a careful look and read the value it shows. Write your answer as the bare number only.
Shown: 1450
